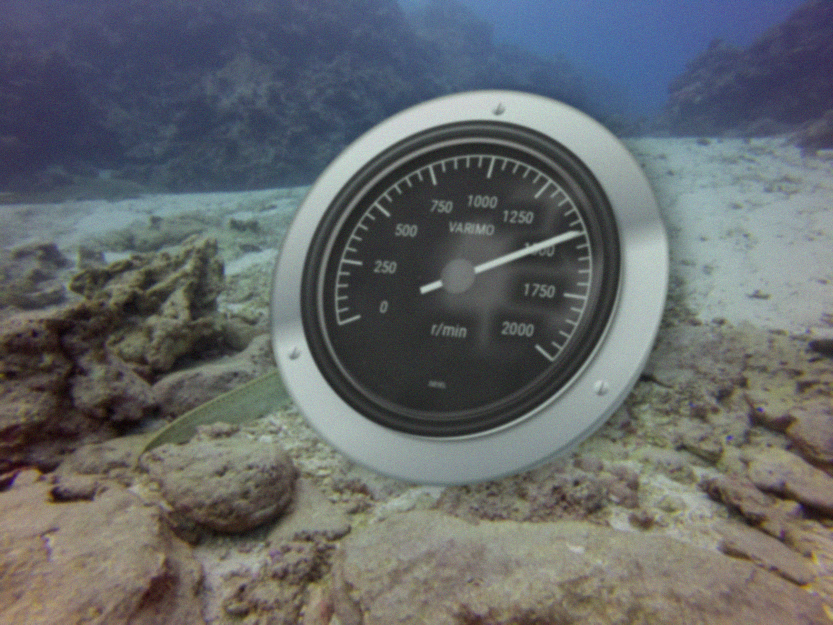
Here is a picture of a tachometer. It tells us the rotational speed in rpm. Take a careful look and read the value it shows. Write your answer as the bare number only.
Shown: 1500
